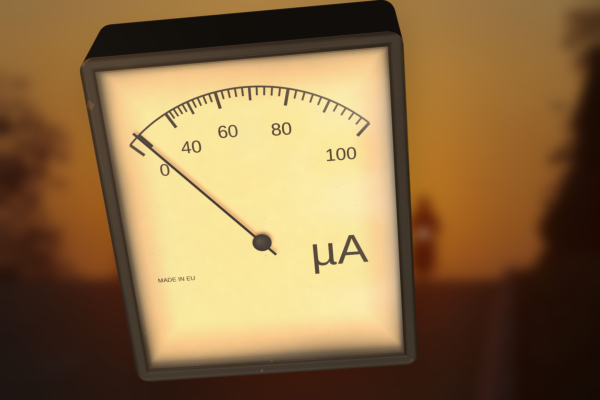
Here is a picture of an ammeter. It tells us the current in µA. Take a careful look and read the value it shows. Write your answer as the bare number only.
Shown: 20
